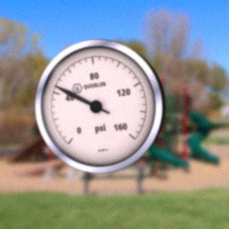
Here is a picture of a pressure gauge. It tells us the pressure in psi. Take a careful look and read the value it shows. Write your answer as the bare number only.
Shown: 45
